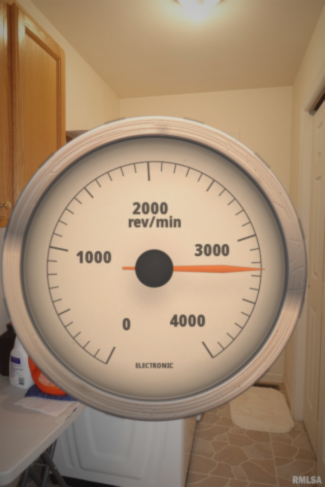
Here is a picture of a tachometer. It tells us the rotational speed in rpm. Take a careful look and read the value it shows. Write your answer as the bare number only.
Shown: 3250
